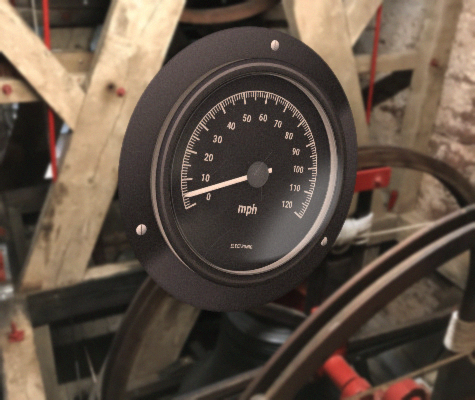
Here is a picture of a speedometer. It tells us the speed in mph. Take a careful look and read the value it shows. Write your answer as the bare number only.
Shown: 5
